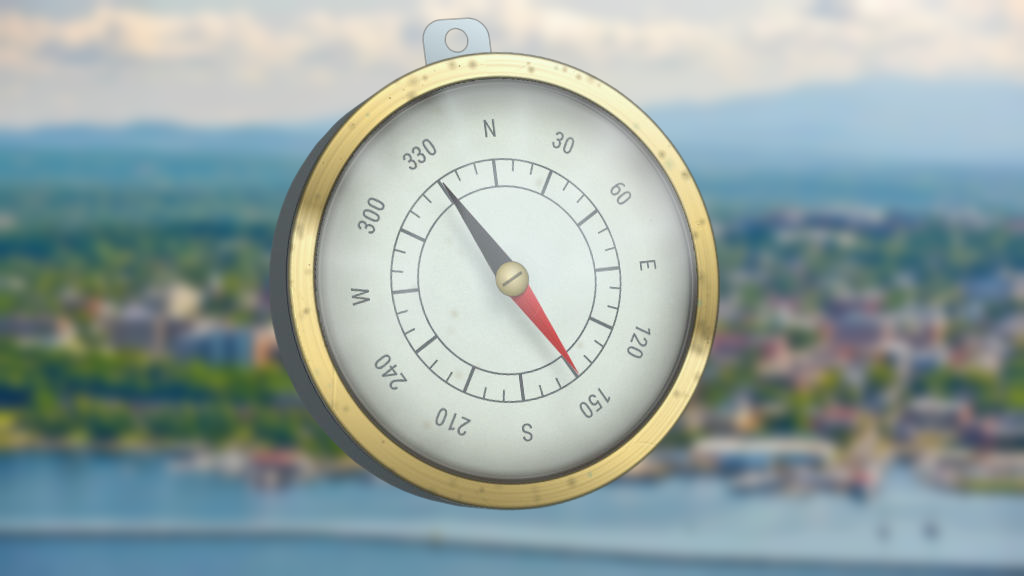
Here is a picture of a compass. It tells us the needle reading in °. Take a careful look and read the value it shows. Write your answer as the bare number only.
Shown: 150
